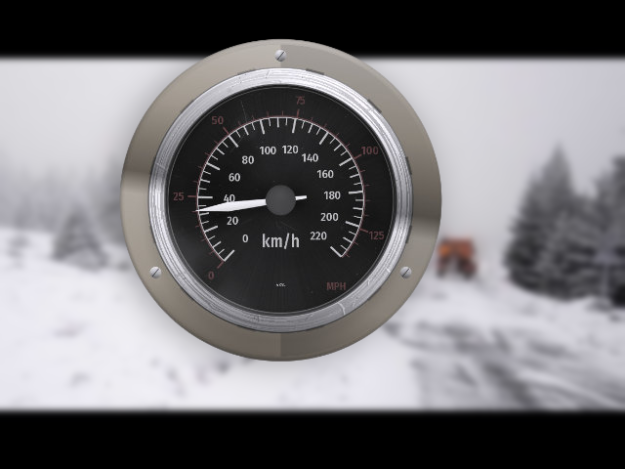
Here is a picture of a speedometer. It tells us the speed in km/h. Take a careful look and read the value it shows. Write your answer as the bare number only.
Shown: 32.5
